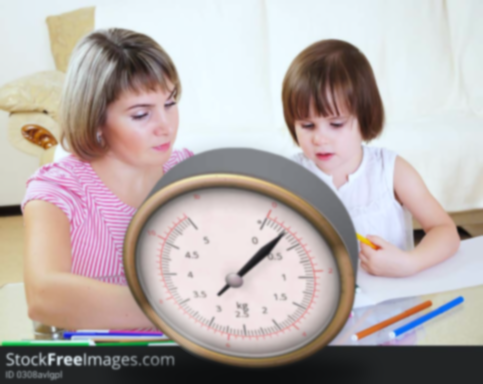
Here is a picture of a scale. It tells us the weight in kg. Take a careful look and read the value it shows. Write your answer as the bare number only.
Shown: 0.25
